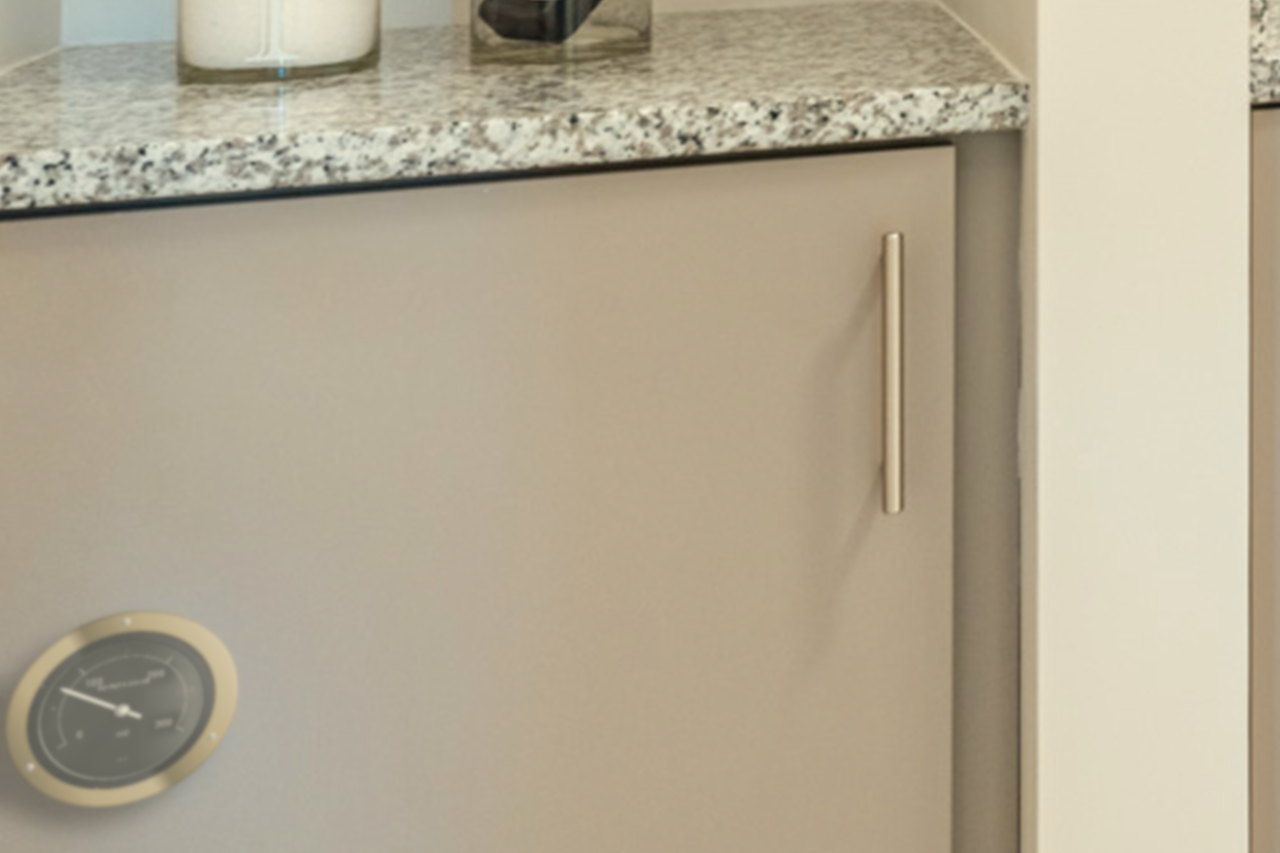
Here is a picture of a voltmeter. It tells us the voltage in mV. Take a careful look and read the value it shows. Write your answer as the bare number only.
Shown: 75
